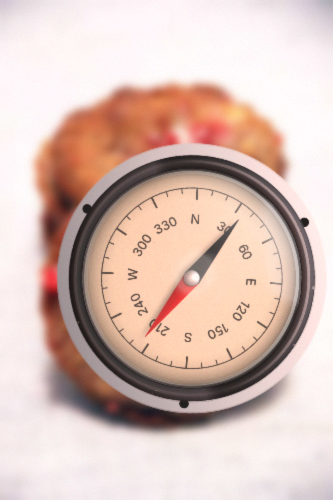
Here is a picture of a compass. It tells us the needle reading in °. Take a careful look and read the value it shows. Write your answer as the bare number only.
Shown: 215
